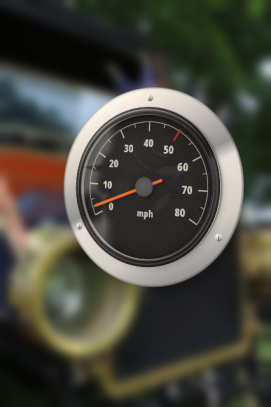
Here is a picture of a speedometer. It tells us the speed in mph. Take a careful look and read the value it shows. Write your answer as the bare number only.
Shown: 2.5
